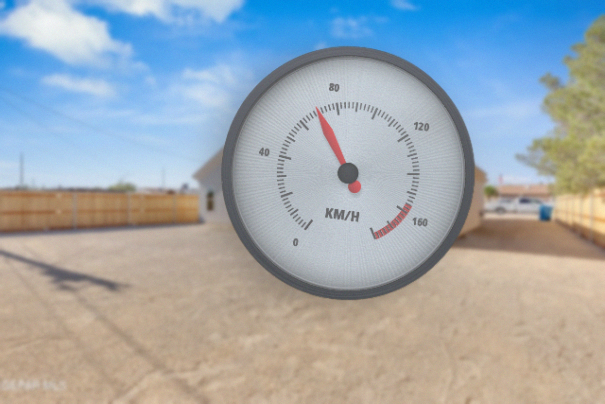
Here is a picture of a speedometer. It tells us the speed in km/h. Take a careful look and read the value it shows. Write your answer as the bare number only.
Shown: 70
